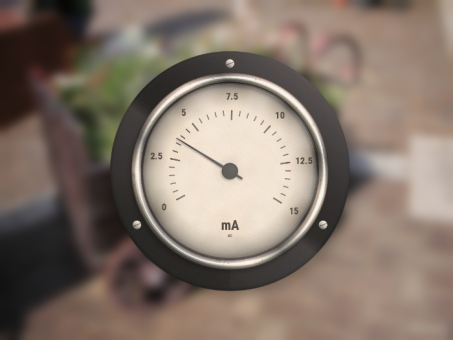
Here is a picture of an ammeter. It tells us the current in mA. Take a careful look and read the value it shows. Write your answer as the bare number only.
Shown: 3.75
